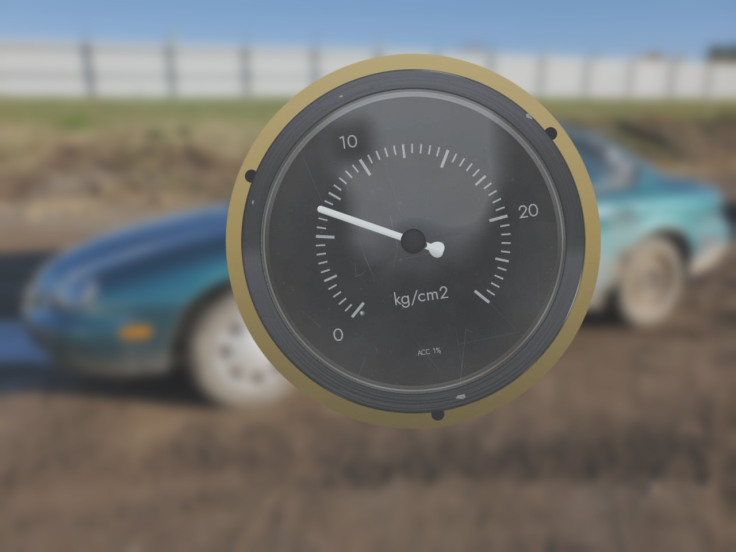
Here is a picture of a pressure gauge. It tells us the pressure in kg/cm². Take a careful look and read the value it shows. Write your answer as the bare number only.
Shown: 6.5
